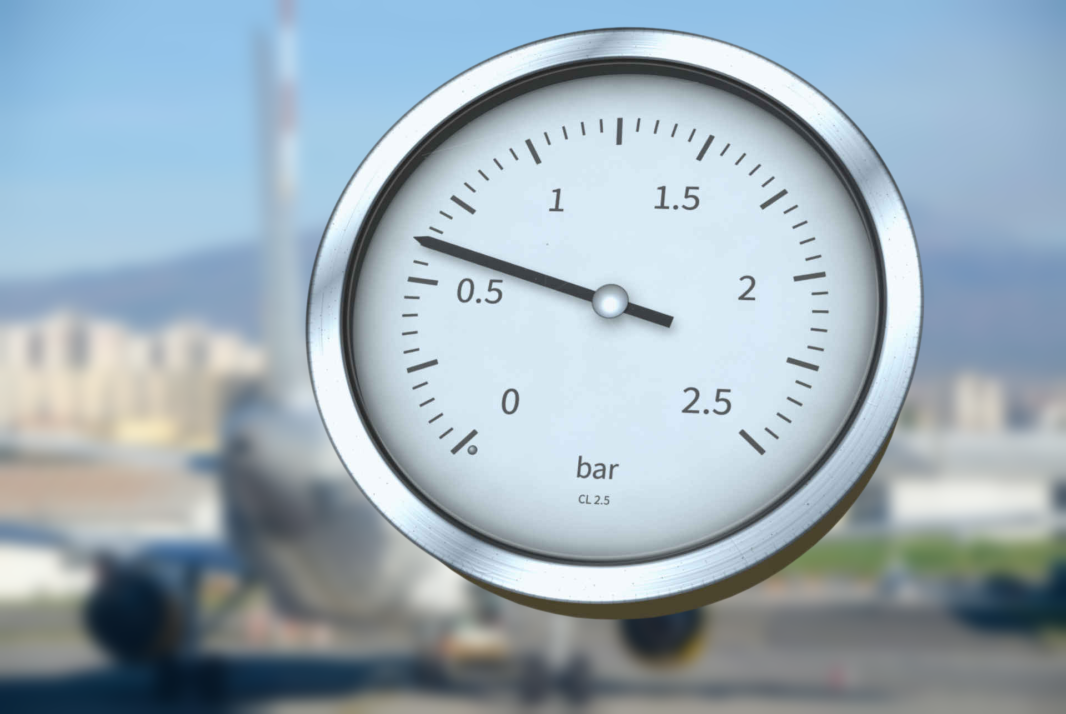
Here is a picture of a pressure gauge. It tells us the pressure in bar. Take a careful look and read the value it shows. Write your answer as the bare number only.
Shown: 0.6
